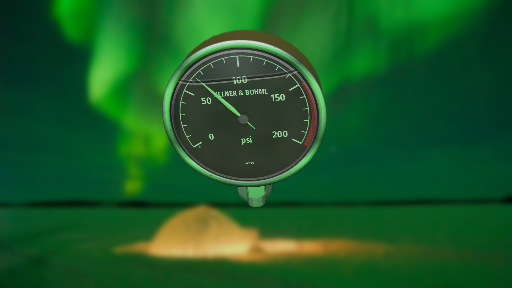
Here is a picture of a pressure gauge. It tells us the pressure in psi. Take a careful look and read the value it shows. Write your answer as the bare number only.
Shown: 65
